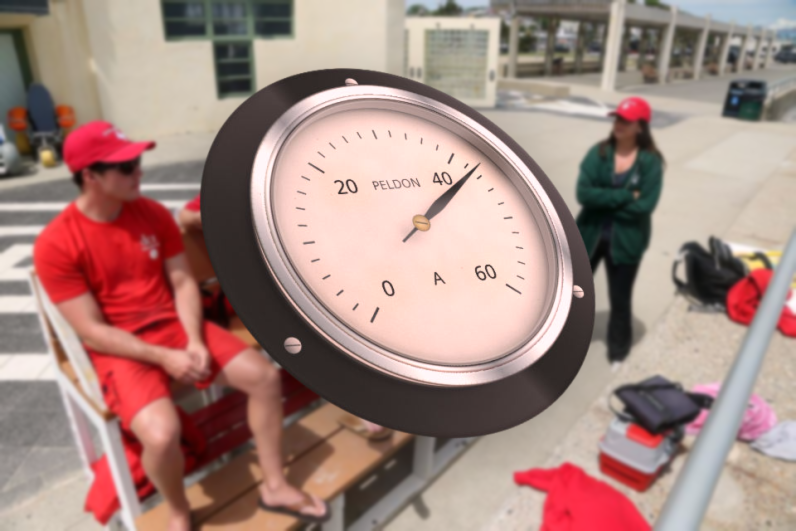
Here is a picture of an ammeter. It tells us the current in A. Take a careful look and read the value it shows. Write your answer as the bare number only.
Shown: 43
